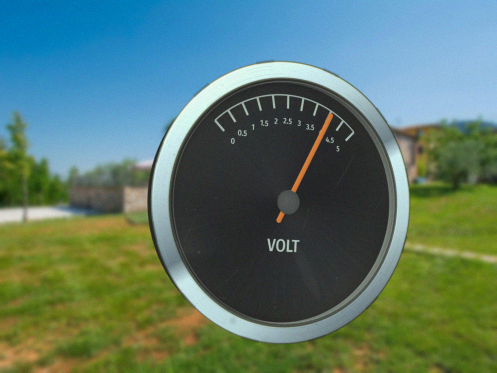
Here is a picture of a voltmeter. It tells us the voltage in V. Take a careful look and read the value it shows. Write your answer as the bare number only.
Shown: 4
